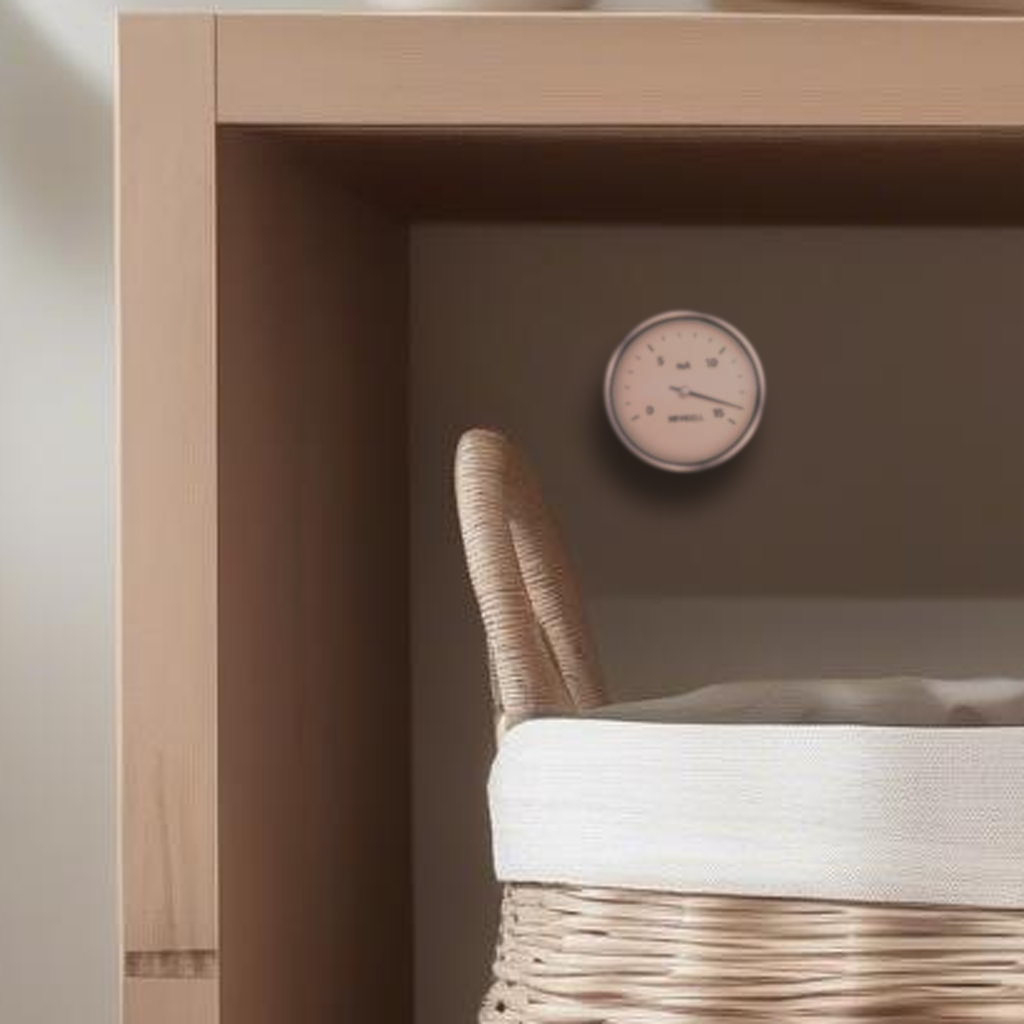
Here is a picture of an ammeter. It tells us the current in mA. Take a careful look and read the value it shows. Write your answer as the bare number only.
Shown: 14
